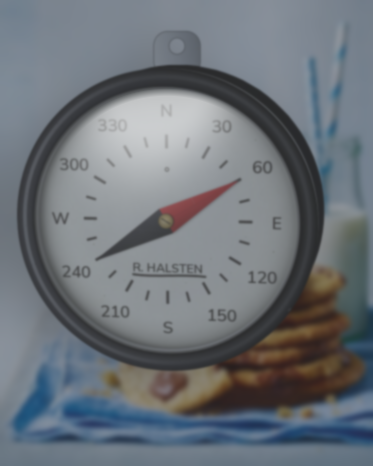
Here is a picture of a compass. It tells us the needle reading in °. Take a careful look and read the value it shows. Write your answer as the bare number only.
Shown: 60
